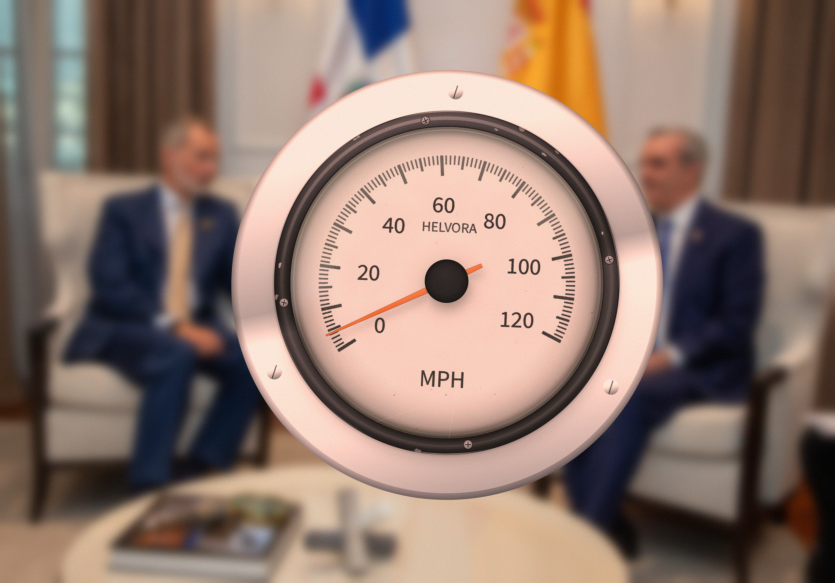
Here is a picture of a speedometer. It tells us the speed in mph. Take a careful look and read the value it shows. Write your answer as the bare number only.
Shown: 4
